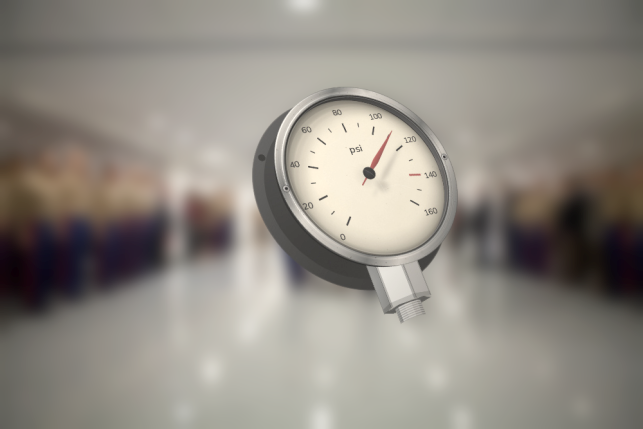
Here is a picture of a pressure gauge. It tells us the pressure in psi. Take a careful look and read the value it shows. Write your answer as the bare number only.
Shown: 110
